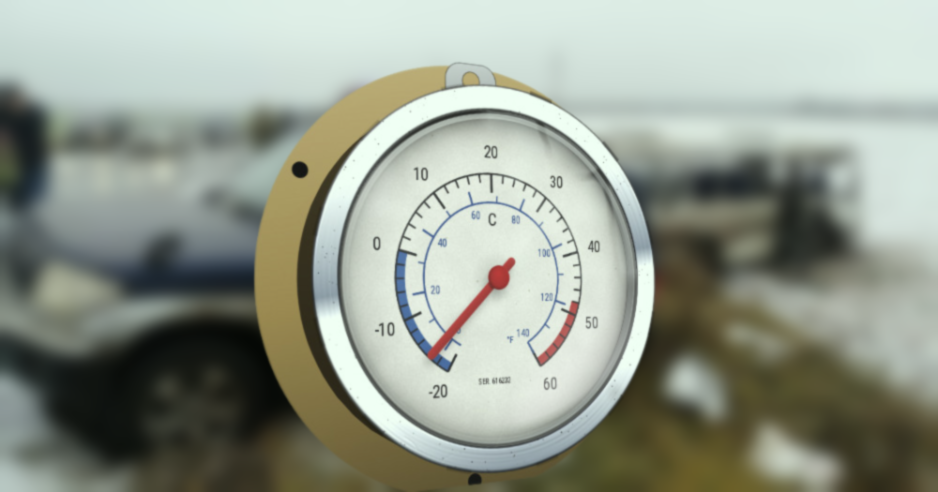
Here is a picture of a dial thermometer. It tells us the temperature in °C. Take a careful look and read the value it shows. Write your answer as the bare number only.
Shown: -16
